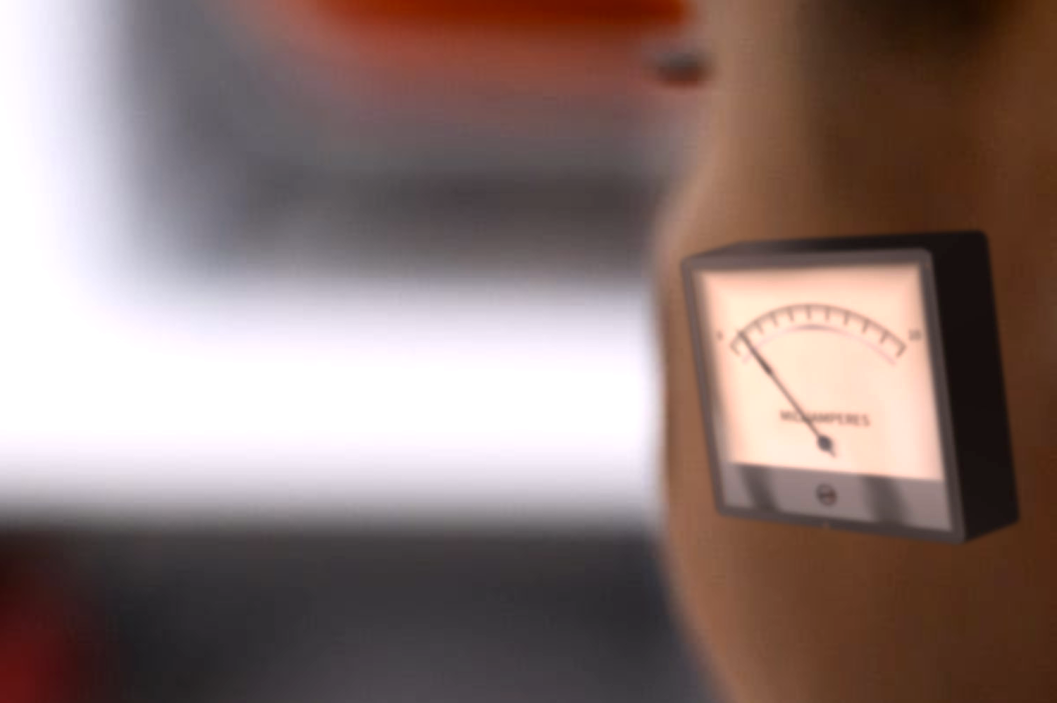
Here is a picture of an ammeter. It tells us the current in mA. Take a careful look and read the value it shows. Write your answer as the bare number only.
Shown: 1
